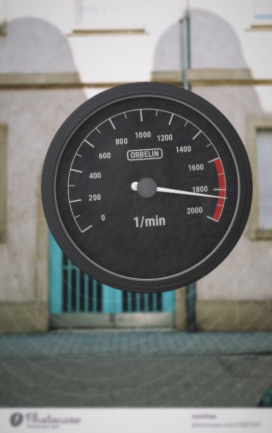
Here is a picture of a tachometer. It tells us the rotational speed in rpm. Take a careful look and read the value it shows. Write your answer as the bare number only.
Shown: 1850
